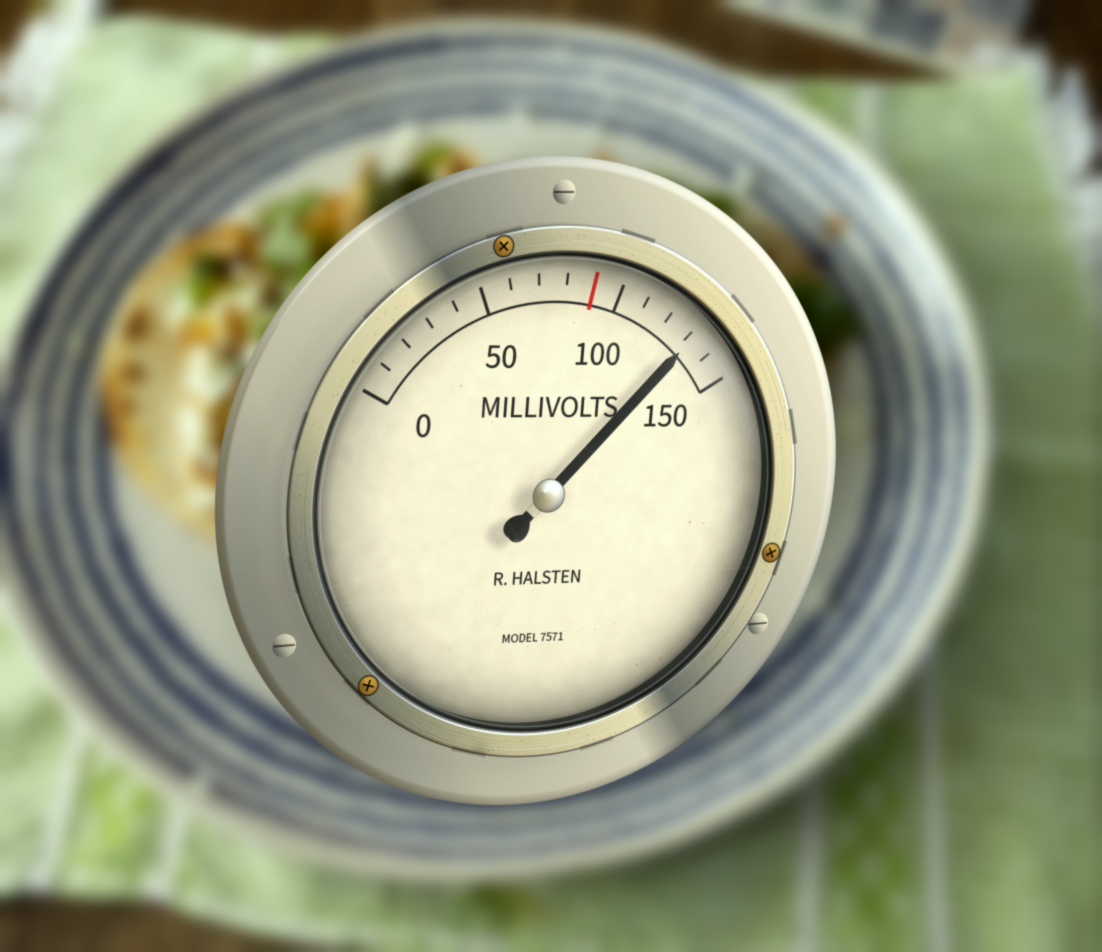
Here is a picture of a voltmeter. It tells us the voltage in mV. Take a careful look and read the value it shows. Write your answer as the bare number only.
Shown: 130
